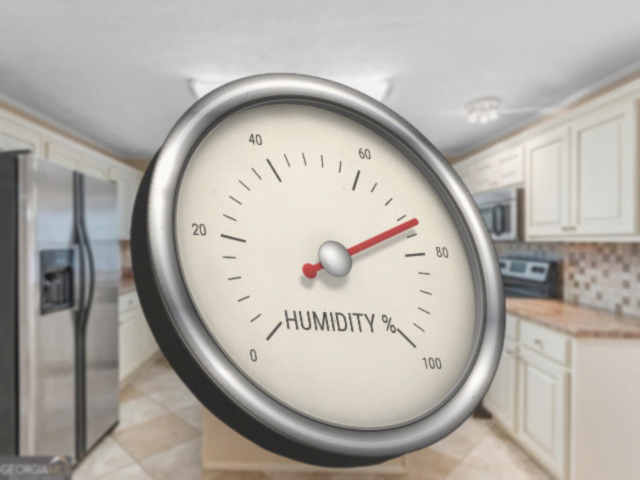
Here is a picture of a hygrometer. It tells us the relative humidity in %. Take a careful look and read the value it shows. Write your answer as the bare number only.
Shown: 74
